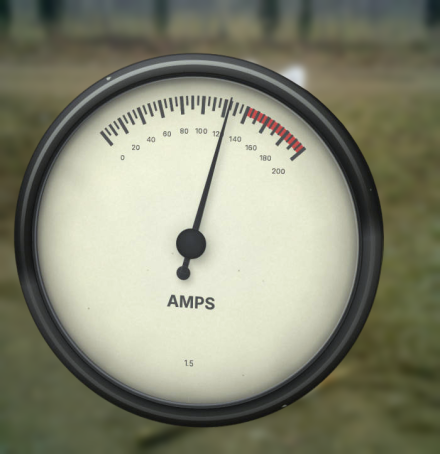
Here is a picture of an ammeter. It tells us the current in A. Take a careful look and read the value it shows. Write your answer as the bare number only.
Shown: 125
